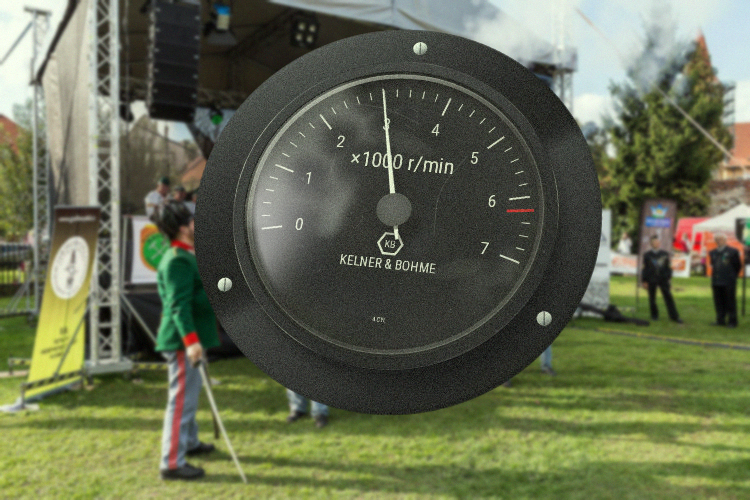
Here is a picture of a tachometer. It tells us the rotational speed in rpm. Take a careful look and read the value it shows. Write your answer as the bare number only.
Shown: 3000
